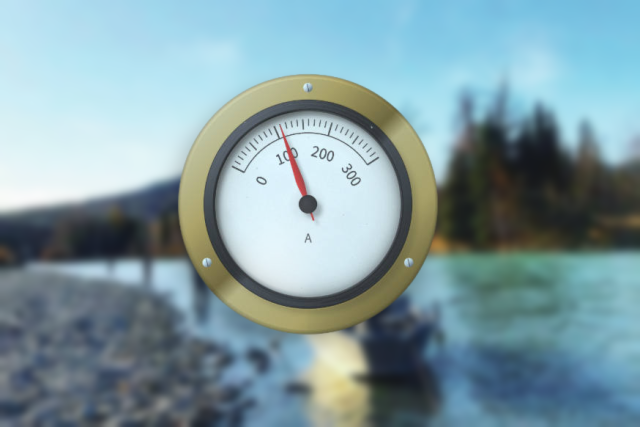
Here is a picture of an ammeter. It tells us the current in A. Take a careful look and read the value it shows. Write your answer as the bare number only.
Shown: 110
